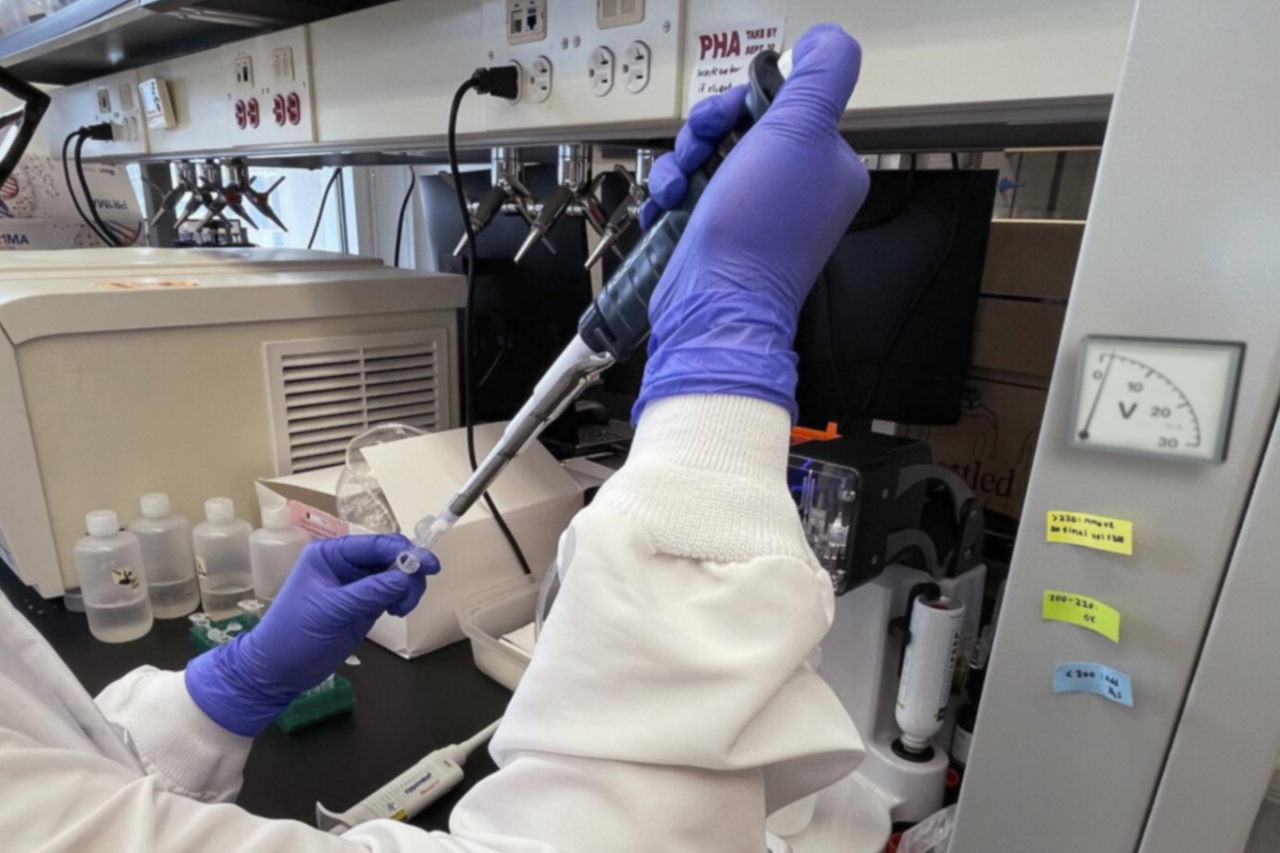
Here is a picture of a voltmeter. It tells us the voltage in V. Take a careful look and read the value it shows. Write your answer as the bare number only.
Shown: 2
